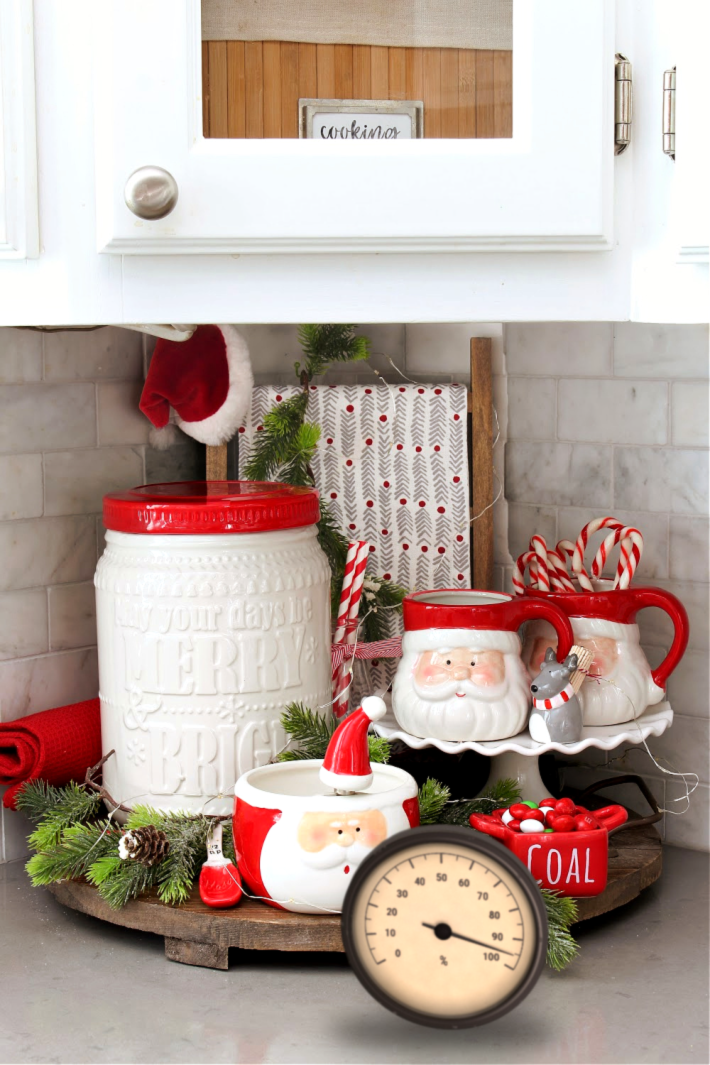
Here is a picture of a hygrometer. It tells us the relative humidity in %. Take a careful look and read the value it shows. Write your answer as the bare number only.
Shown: 95
